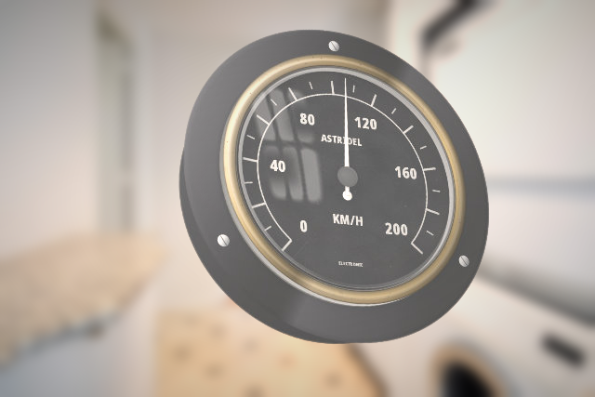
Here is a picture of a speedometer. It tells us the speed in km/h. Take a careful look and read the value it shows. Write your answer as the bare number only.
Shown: 105
